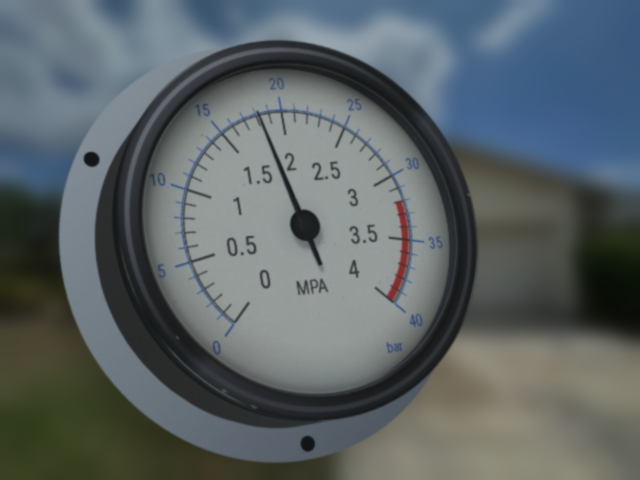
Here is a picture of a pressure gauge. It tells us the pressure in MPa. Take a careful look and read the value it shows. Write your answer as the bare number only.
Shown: 1.8
